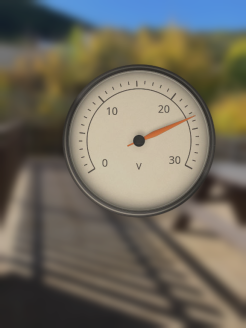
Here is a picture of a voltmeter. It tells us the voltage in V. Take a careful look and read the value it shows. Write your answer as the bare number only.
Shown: 23.5
